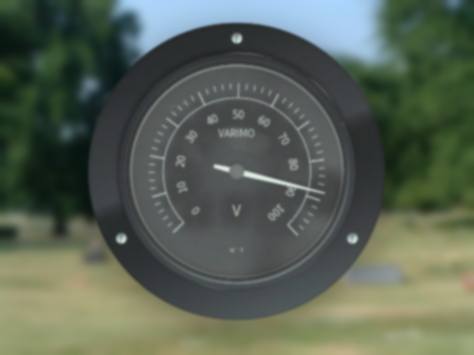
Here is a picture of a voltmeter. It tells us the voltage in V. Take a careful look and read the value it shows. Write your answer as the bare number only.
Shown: 88
